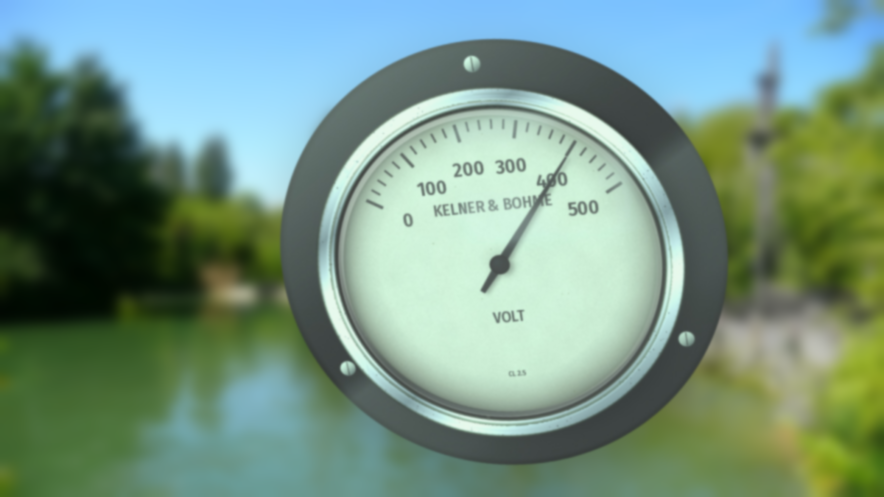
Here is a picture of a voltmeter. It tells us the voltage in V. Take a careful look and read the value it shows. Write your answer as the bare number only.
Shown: 400
